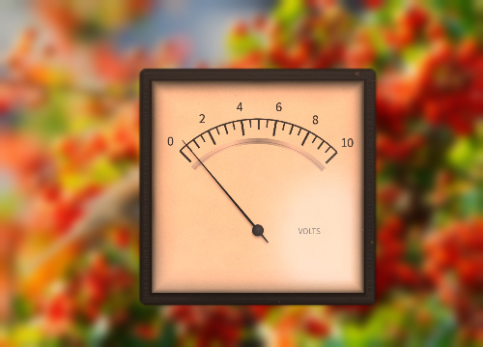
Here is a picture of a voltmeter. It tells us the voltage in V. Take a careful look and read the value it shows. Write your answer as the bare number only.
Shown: 0.5
